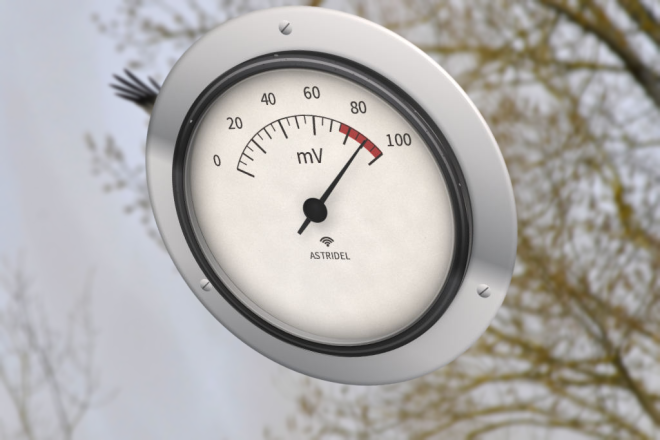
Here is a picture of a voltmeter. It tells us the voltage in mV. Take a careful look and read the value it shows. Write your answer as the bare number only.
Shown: 90
